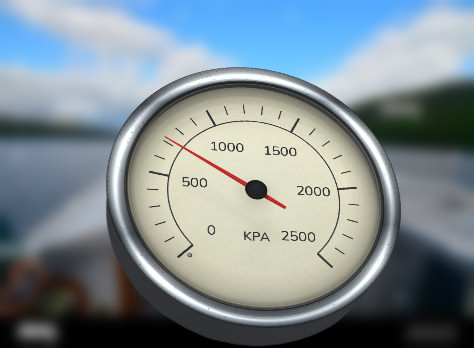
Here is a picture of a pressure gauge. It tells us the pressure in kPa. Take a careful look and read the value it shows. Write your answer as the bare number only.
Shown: 700
